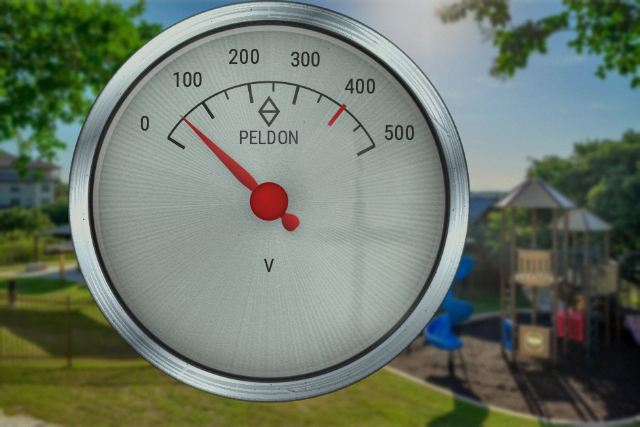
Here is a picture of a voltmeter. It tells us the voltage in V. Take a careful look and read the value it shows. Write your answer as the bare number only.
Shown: 50
